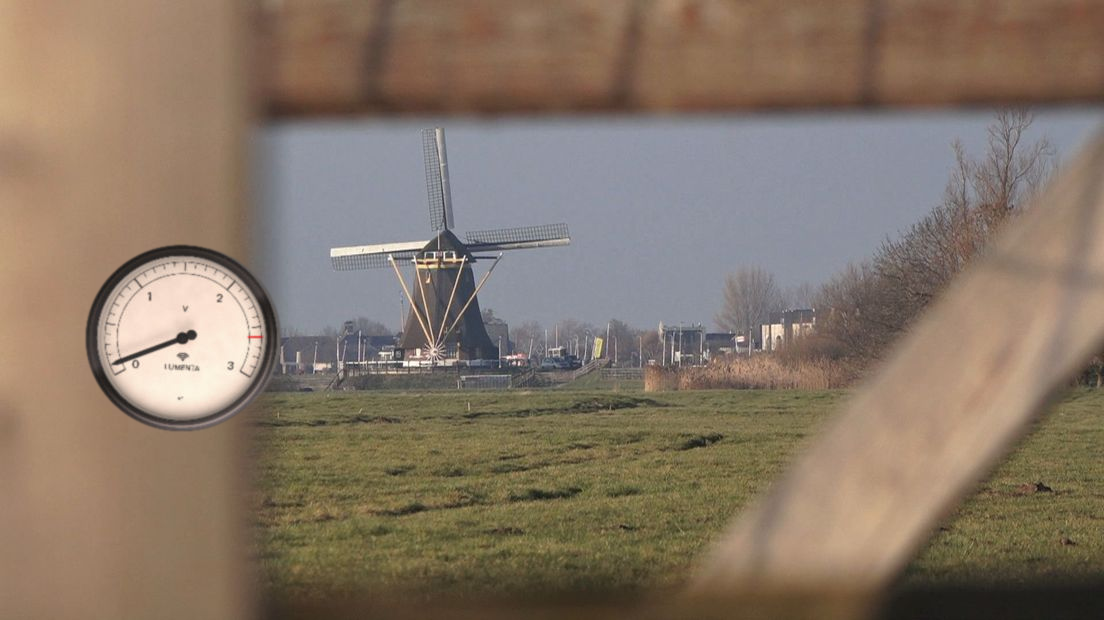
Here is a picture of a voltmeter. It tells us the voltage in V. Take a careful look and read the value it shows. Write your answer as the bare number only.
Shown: 0.1
